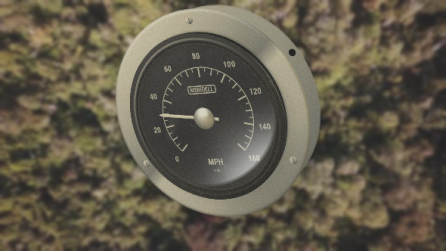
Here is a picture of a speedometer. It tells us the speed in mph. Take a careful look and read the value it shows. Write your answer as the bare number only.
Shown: 30
